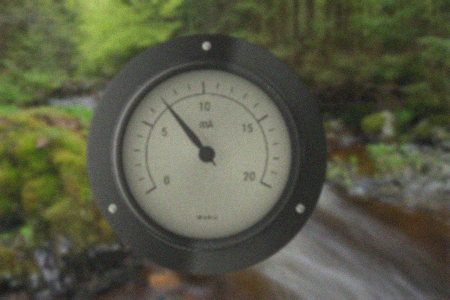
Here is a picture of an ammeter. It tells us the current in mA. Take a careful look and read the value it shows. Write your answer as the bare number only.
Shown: 7
